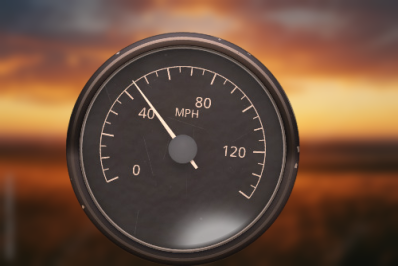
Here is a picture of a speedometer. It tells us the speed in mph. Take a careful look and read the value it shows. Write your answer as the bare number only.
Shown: 45
